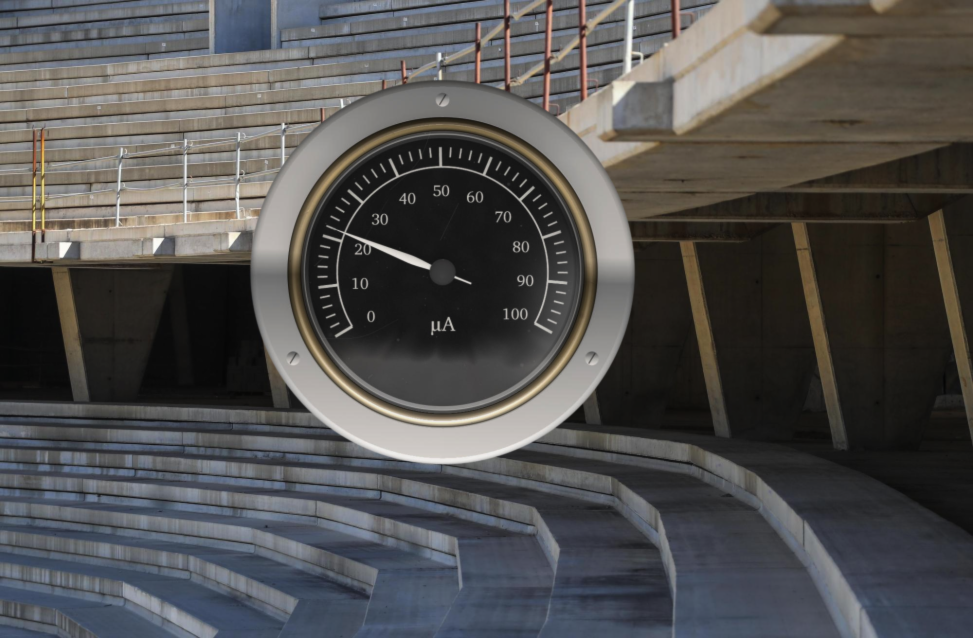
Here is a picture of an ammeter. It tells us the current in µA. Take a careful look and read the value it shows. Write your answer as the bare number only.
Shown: 22
